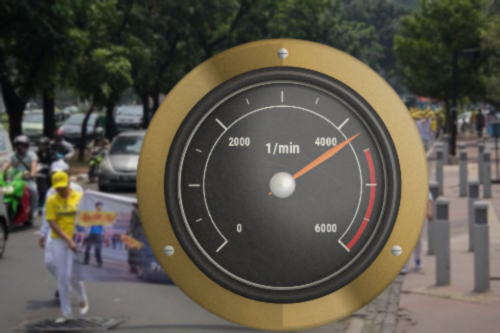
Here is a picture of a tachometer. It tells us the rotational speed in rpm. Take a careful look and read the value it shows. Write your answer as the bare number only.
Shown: 4250
